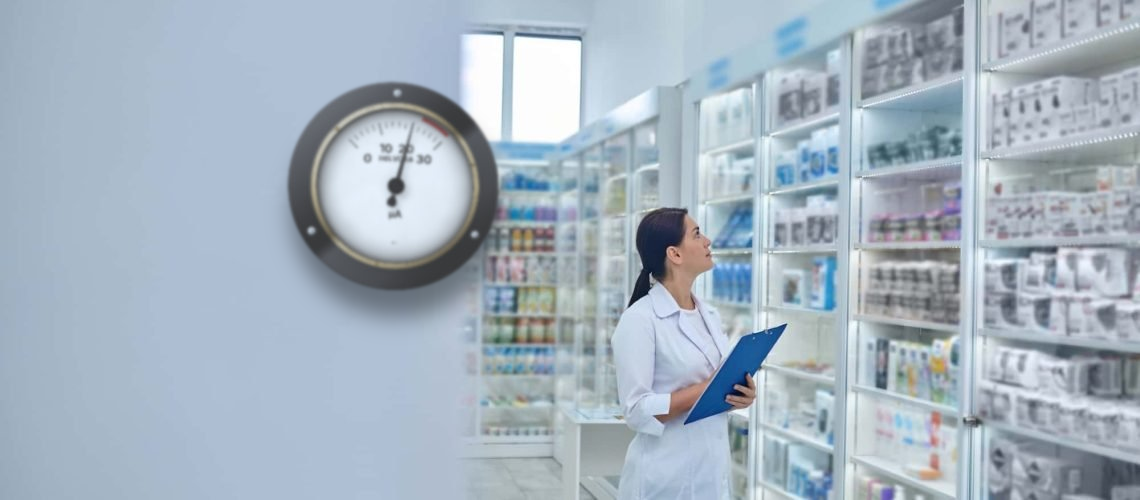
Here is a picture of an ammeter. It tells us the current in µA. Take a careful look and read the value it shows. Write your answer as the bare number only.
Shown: 20
